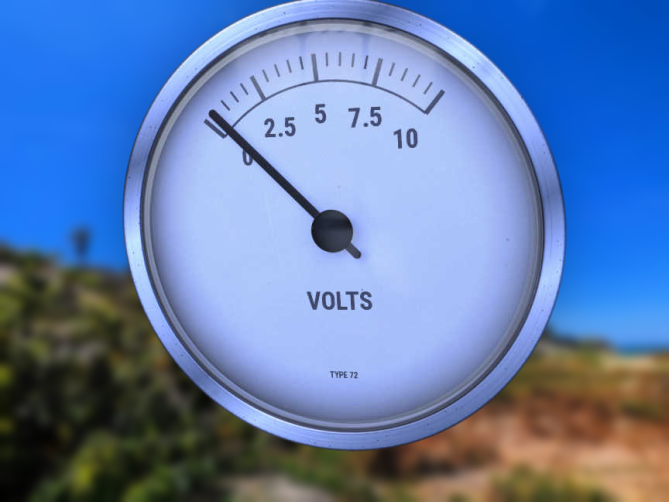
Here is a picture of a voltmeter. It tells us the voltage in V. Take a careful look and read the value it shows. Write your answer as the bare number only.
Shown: 0.5
